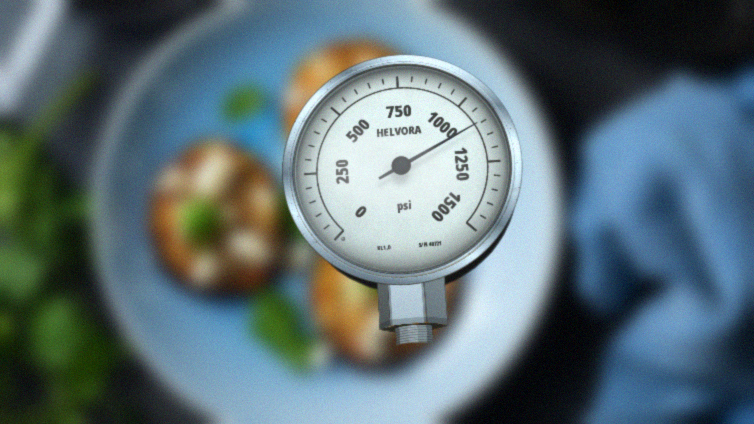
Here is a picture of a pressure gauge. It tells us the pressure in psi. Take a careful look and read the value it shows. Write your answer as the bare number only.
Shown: 1100
